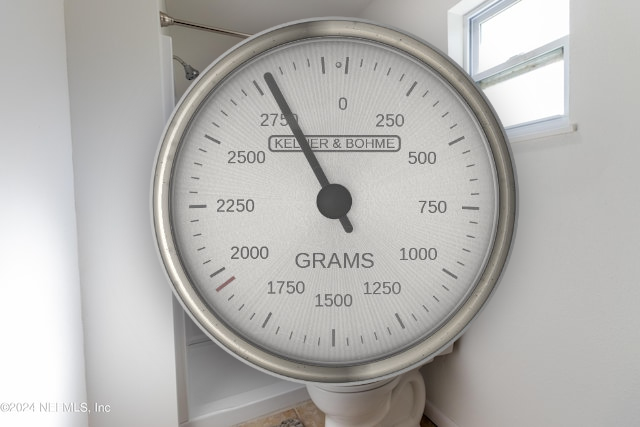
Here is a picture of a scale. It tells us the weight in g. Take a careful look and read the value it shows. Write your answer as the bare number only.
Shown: 2800
